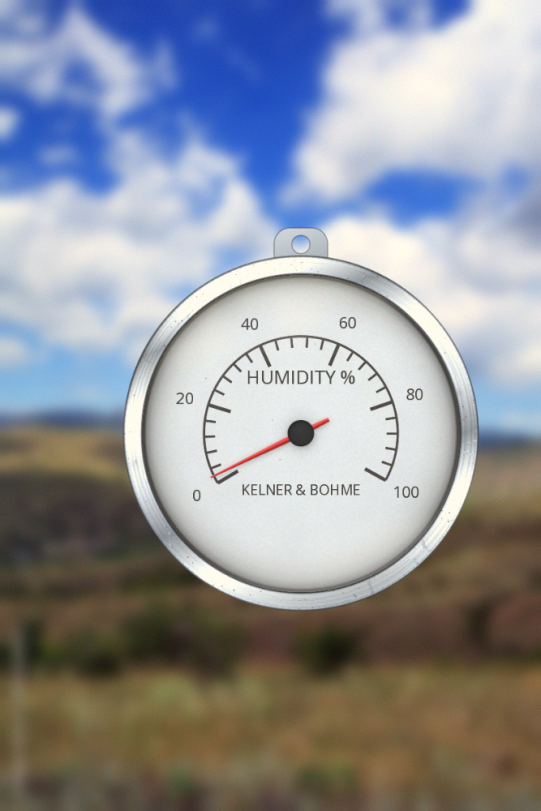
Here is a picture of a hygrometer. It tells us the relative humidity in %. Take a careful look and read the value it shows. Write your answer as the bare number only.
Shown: 2
